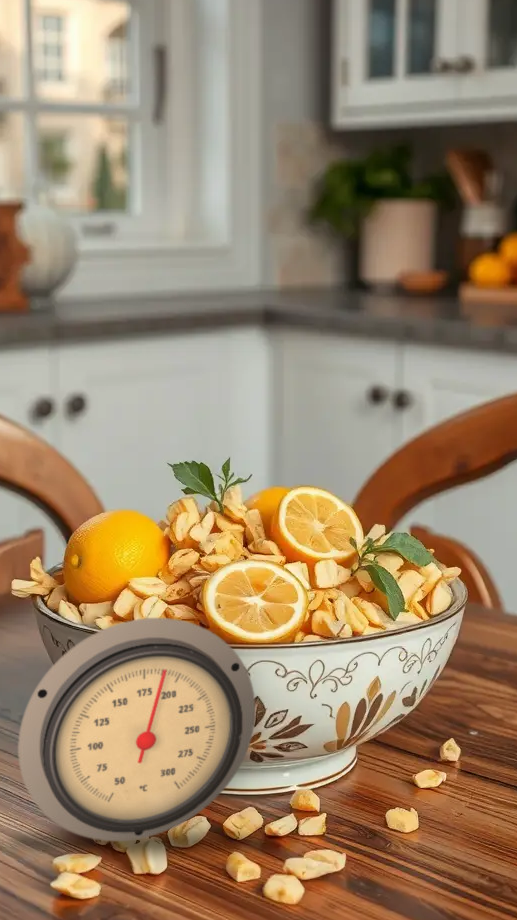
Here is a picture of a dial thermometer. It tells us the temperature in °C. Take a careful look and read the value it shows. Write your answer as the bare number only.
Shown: 187.5
